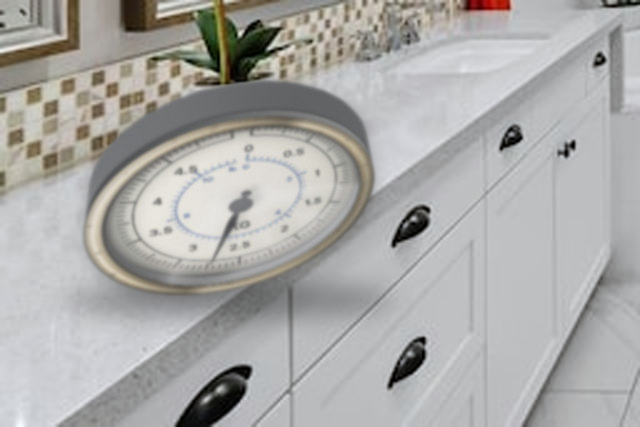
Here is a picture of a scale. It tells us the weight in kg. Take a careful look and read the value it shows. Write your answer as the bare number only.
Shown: 2.75
